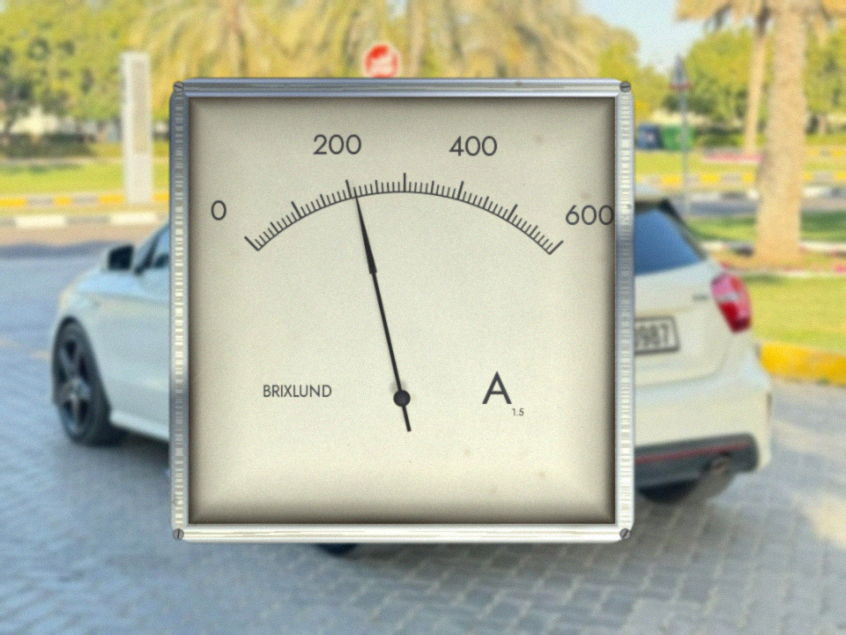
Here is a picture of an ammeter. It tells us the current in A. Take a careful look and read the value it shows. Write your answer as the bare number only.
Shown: 210
